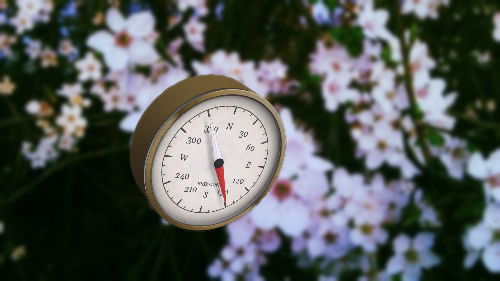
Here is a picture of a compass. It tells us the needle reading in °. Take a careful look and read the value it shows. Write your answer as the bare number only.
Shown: 150
